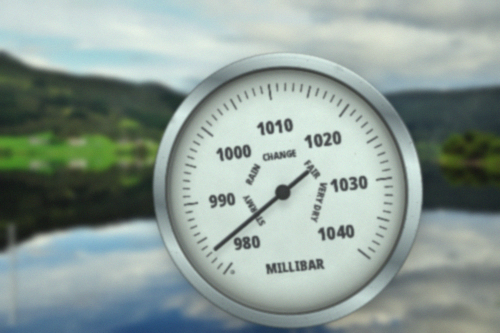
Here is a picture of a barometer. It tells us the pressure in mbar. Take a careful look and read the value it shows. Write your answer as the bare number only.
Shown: 983
